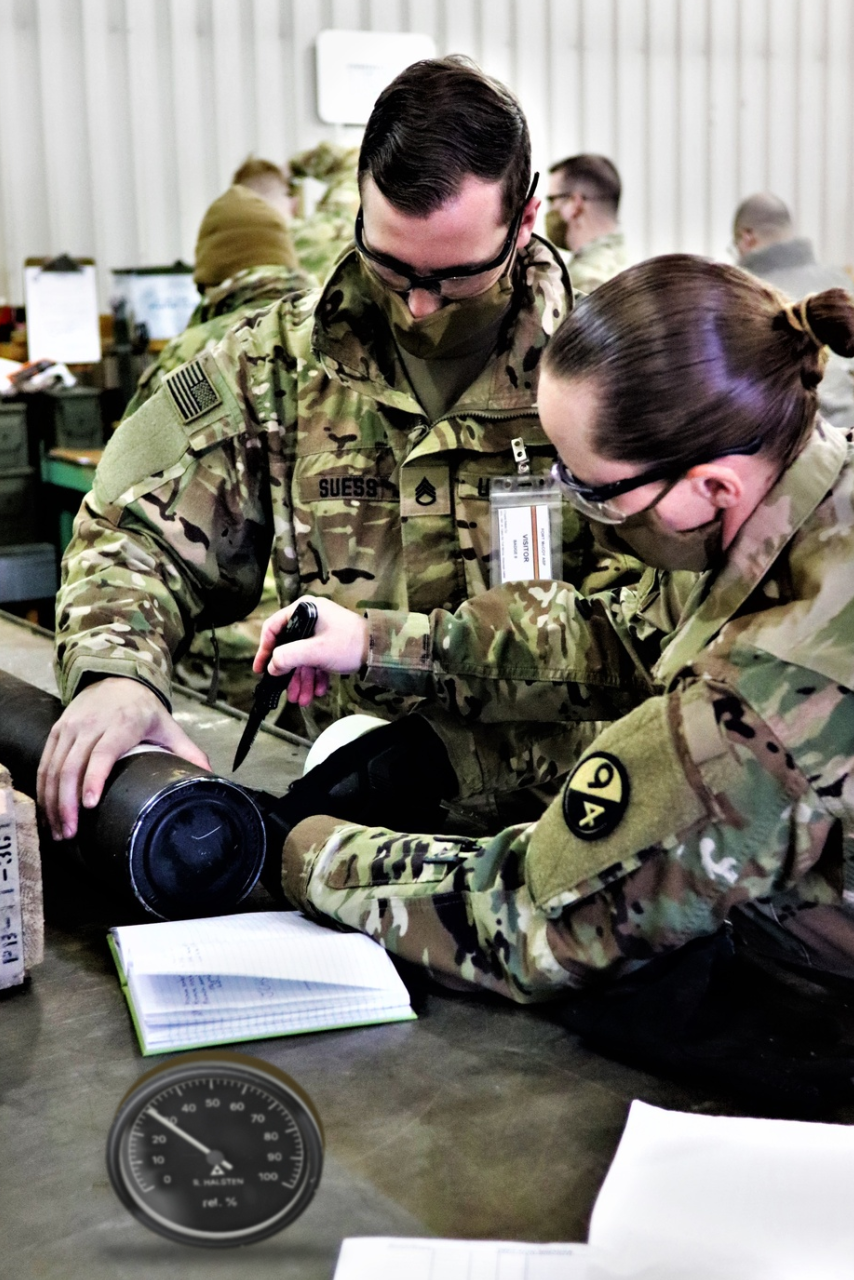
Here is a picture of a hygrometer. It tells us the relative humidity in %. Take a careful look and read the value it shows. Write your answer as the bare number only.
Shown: 30
